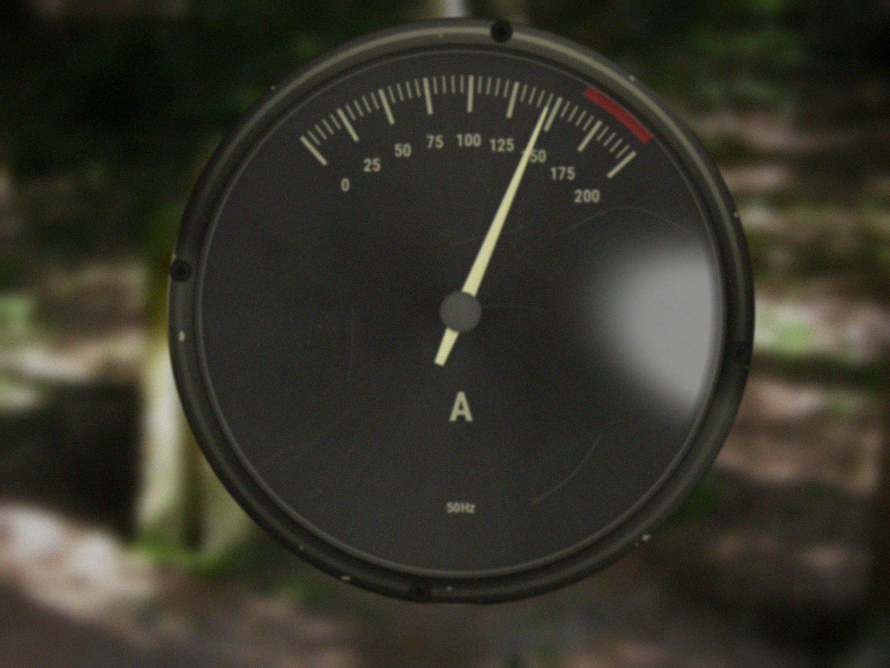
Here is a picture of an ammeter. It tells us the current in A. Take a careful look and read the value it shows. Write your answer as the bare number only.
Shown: 145
